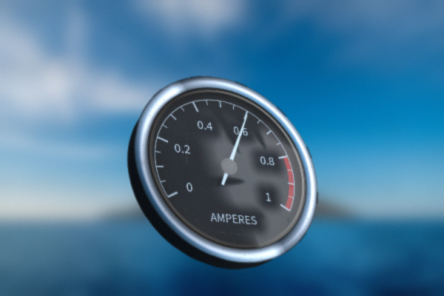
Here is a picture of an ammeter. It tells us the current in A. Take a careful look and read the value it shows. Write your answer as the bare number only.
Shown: 0.6
